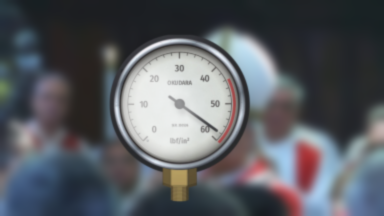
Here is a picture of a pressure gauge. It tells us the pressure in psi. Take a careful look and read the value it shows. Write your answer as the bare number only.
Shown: 58
